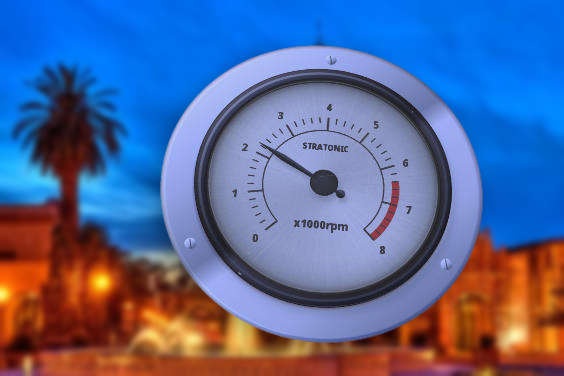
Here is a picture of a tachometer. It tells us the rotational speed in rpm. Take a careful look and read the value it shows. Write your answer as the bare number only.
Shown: 2200
